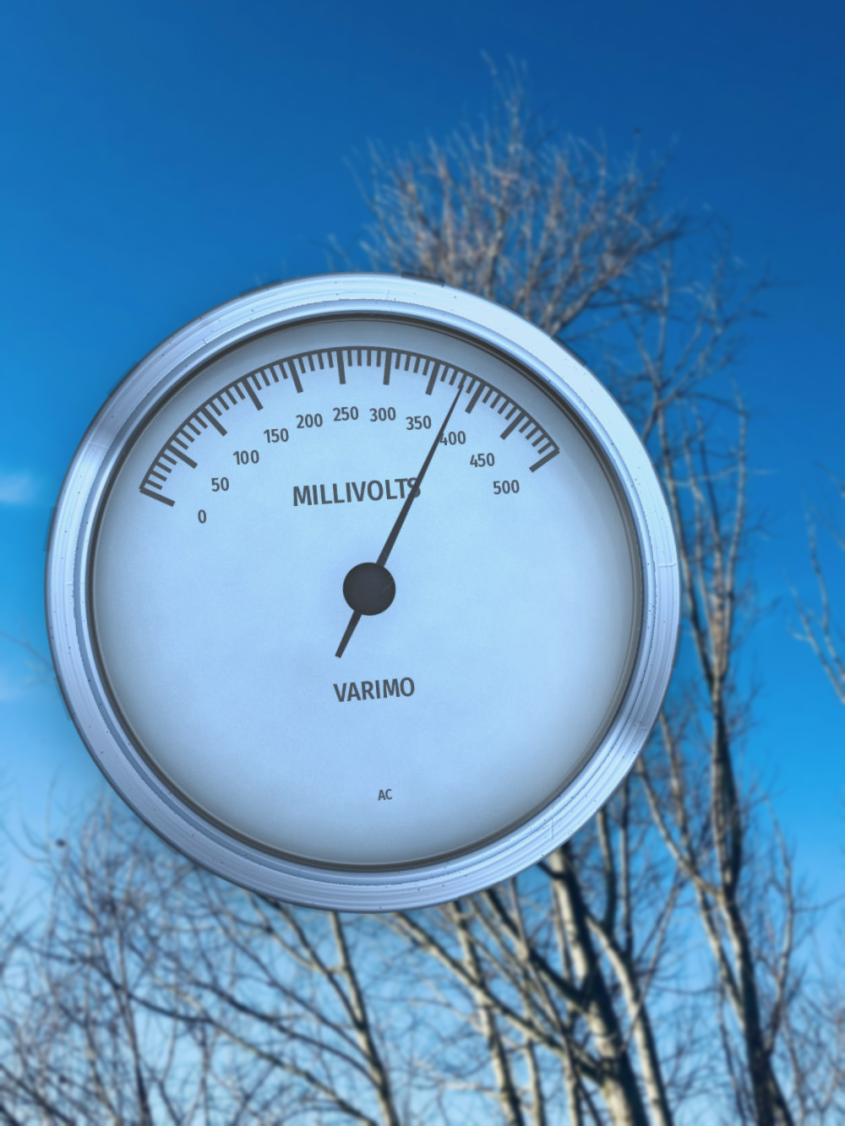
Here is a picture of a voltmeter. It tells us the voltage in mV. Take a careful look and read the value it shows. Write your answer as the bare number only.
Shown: 380
